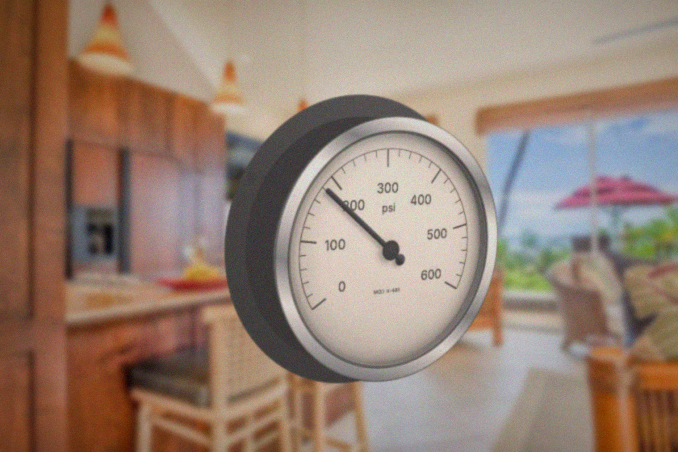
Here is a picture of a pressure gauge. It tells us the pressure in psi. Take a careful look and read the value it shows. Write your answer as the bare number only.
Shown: 180
